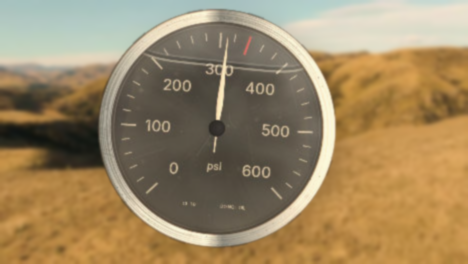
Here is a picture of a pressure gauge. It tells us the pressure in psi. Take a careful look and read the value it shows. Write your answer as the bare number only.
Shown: 310
